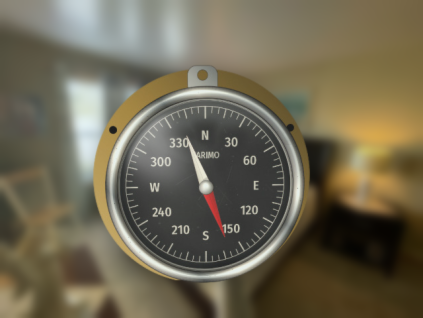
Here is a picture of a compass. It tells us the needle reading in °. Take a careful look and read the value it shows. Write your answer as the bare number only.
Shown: 160
